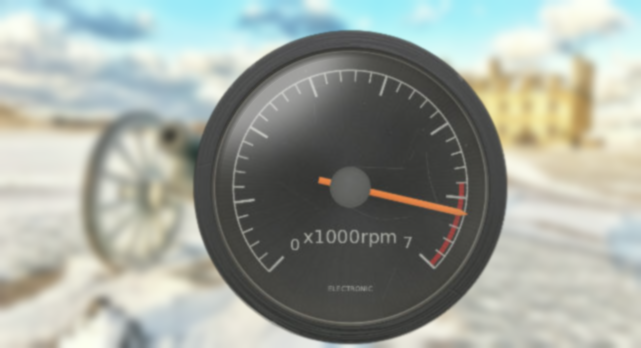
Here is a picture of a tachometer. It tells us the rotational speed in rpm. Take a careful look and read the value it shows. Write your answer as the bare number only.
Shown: 6200
